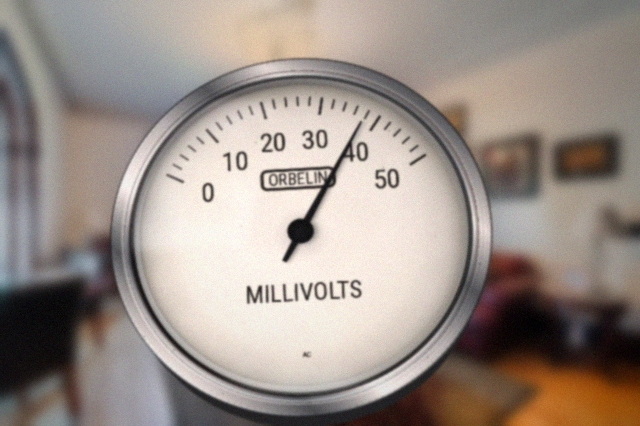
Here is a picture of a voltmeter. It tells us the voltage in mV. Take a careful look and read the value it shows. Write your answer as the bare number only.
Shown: 38
